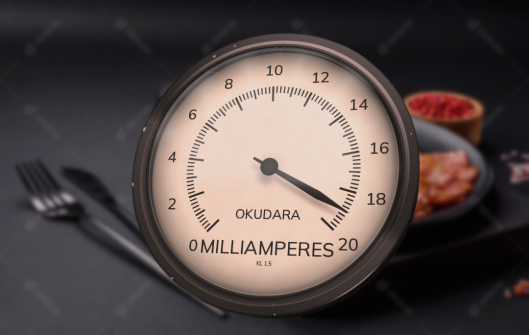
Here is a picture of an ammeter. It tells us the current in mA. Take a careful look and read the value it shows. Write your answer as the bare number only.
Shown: 19
